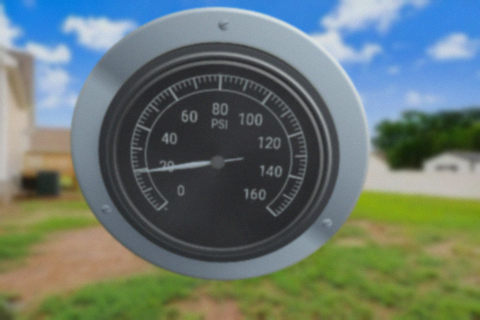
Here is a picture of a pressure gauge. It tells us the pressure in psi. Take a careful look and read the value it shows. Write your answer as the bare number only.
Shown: 20
